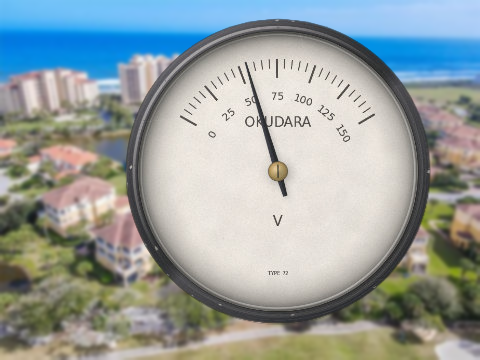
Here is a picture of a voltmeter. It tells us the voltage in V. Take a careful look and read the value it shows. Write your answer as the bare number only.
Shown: 55
